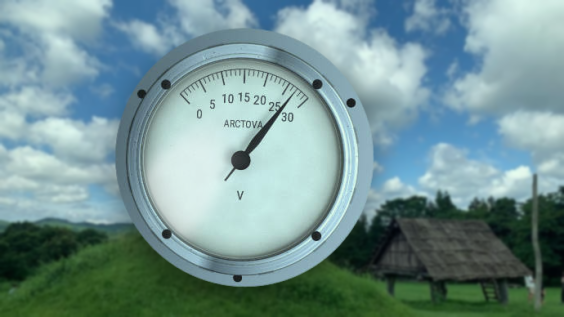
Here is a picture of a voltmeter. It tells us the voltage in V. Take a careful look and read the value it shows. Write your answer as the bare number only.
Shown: 27
